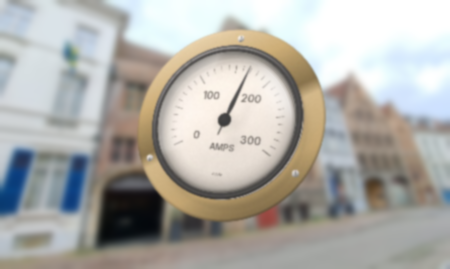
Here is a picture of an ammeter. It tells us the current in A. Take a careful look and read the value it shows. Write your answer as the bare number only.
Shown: 170
